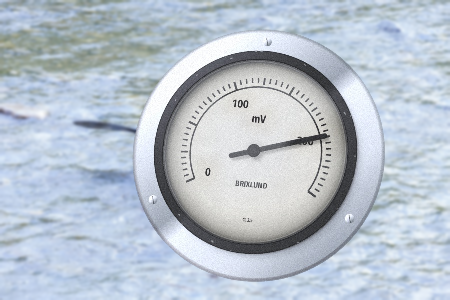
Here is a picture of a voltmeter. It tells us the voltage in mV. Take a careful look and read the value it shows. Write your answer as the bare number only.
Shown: 200
